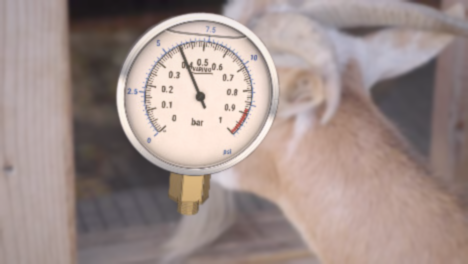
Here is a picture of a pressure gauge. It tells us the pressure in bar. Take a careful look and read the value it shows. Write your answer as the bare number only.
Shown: 0.4
